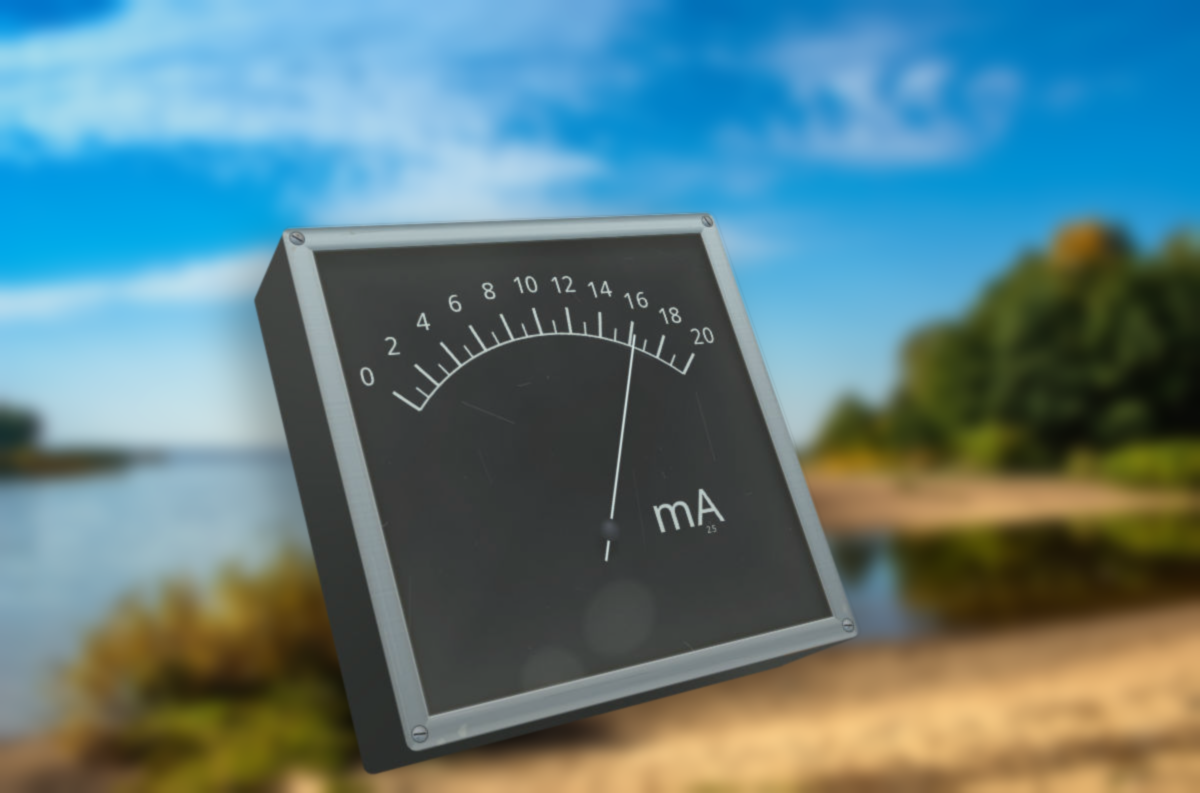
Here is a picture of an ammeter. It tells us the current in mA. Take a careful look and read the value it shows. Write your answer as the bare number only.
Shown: 16
